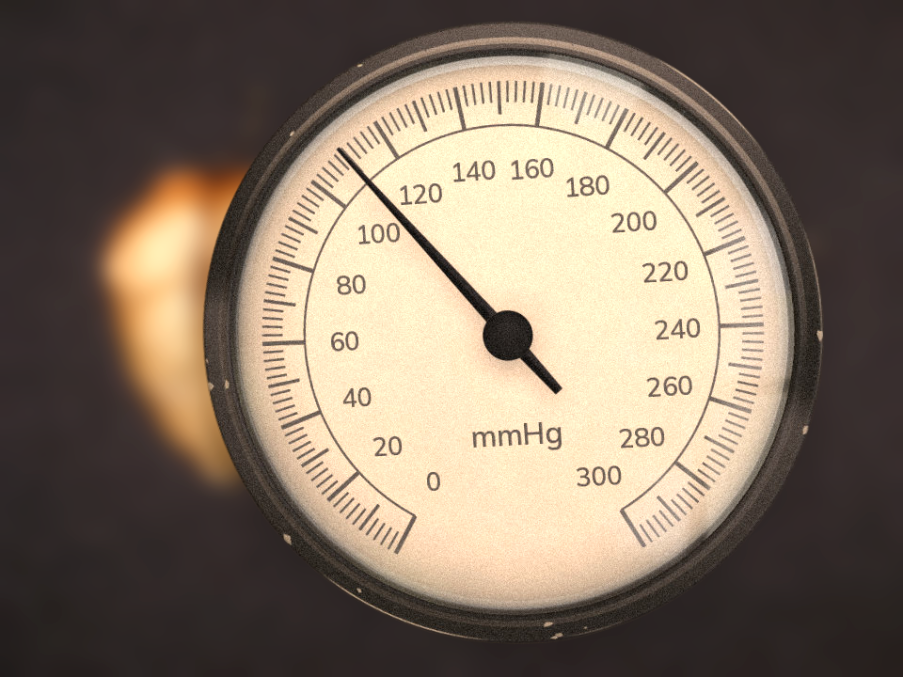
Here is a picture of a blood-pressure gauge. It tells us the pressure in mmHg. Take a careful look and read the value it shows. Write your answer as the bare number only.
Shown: 110
